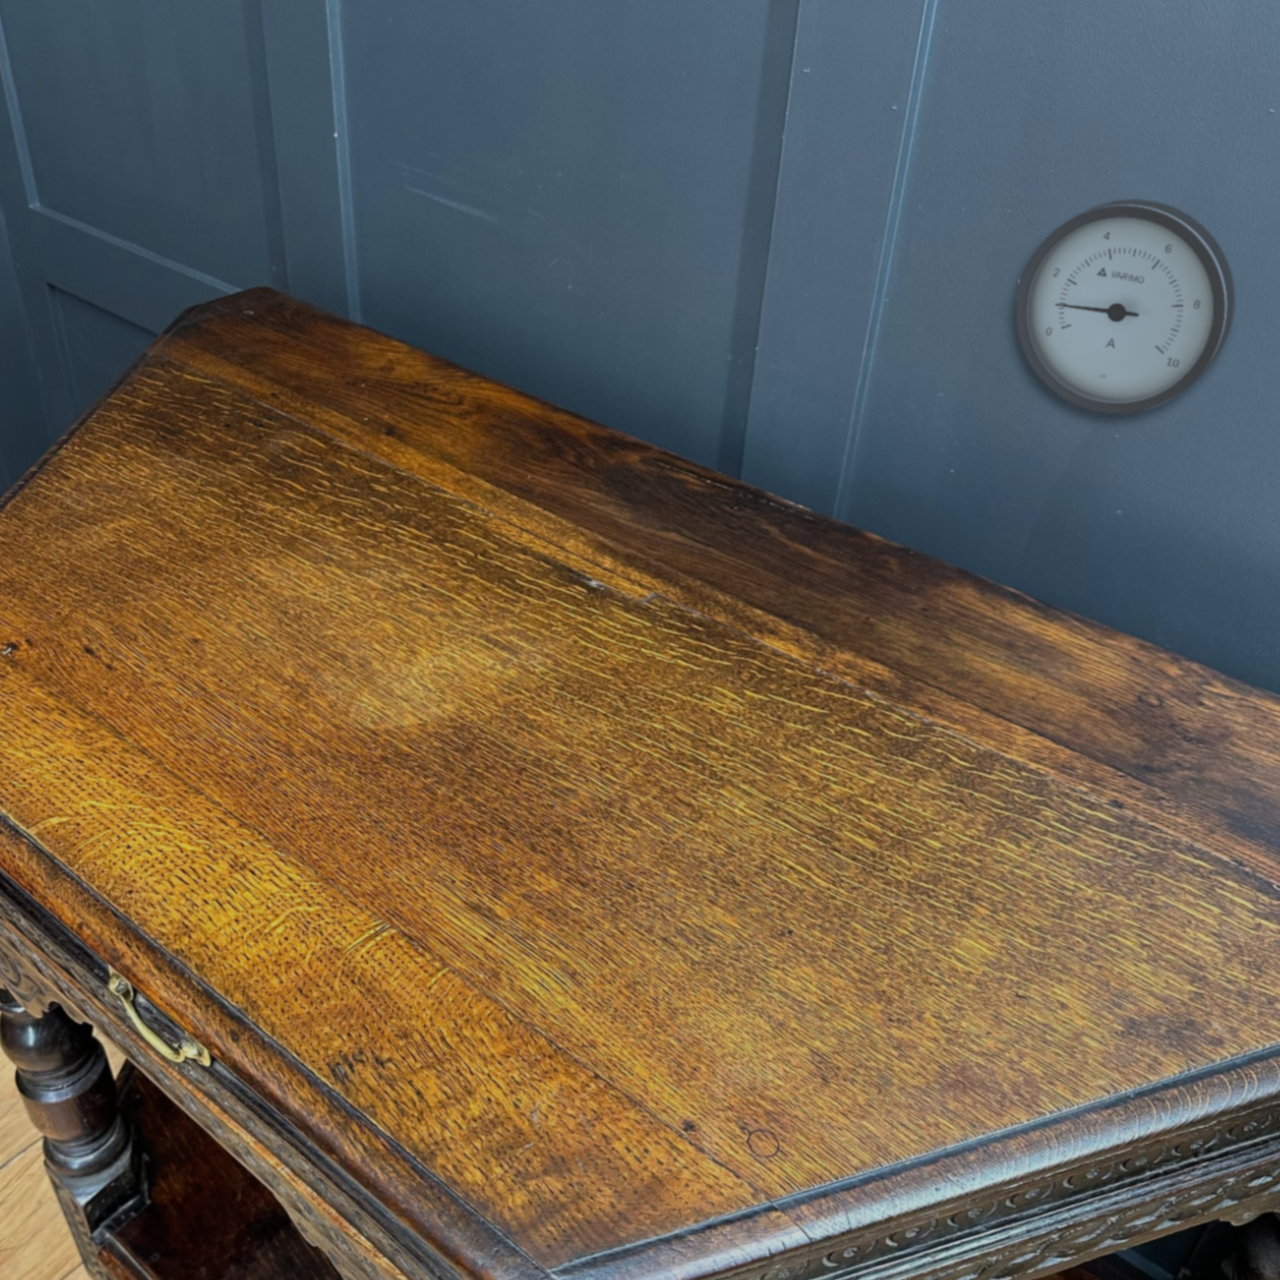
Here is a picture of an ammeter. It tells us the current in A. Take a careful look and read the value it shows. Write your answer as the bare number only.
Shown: 1
